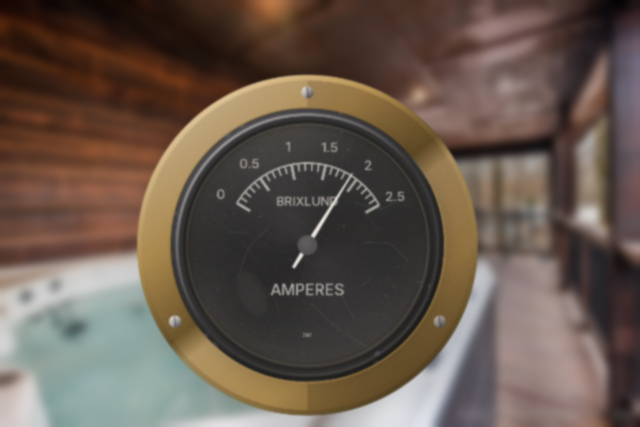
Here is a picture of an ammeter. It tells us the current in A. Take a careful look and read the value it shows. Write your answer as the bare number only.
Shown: 1.9
